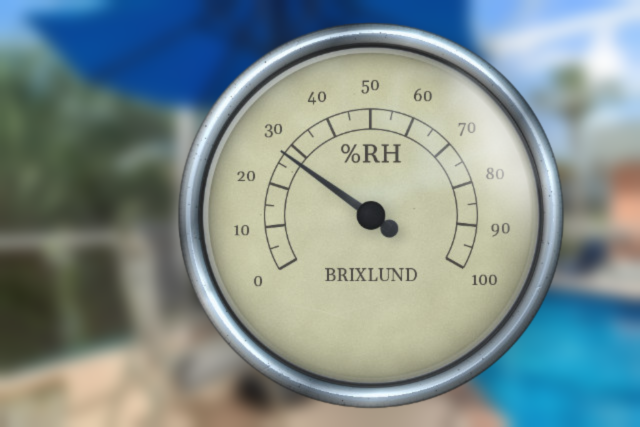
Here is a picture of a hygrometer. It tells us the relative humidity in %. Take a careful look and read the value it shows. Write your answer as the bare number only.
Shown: 27.5
